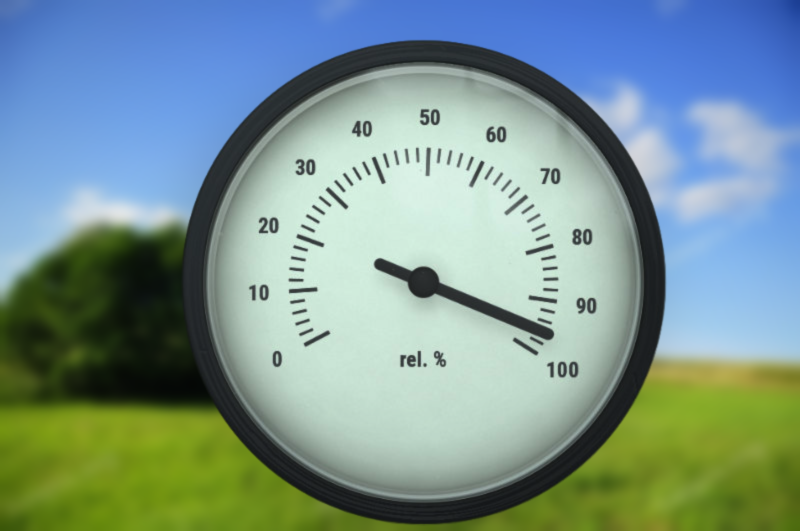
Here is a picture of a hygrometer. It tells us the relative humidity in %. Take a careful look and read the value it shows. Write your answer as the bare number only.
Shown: 96
